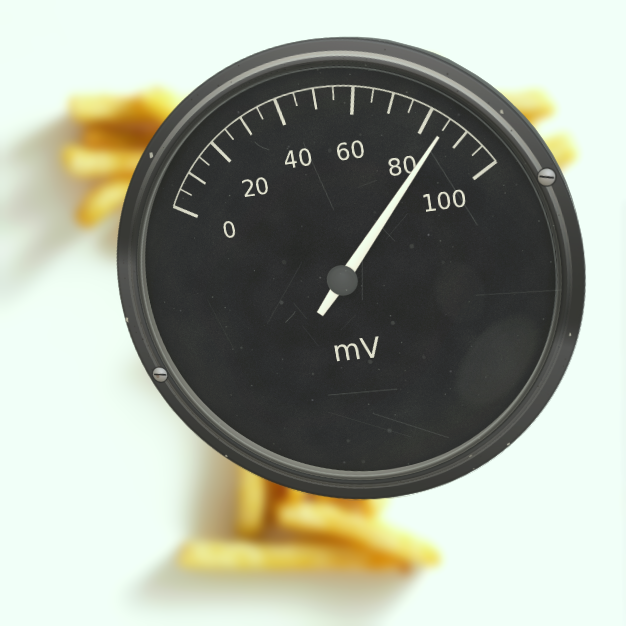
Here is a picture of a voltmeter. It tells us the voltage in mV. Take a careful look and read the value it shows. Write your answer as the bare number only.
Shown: 85
